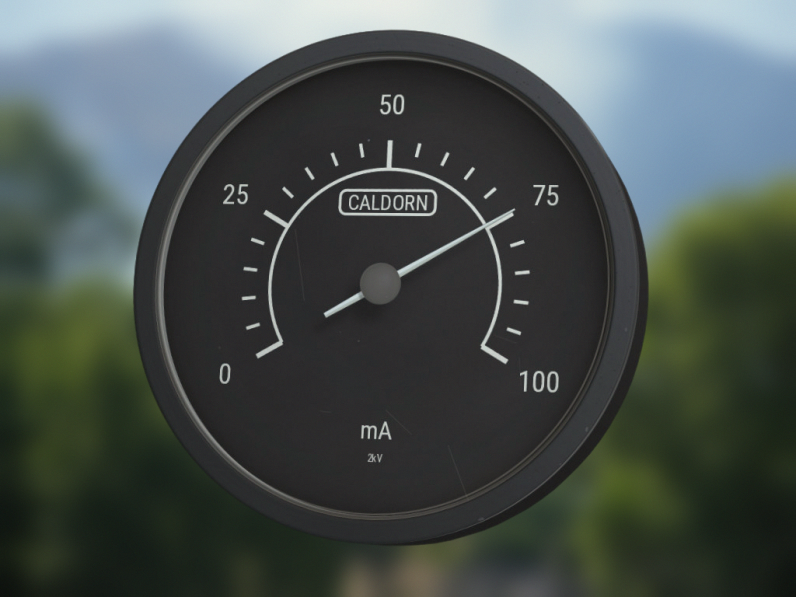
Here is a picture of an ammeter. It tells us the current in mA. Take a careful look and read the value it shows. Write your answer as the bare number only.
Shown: 75
